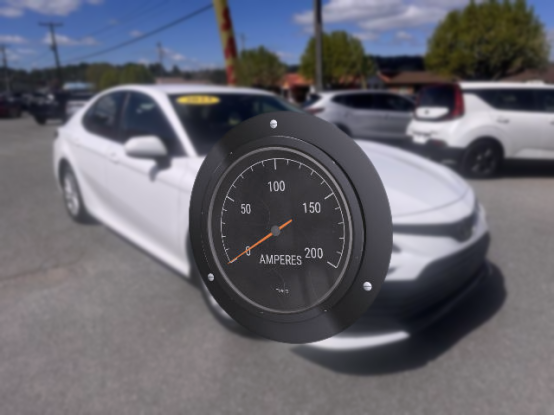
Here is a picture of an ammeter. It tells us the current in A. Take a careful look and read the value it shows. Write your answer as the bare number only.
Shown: 0
